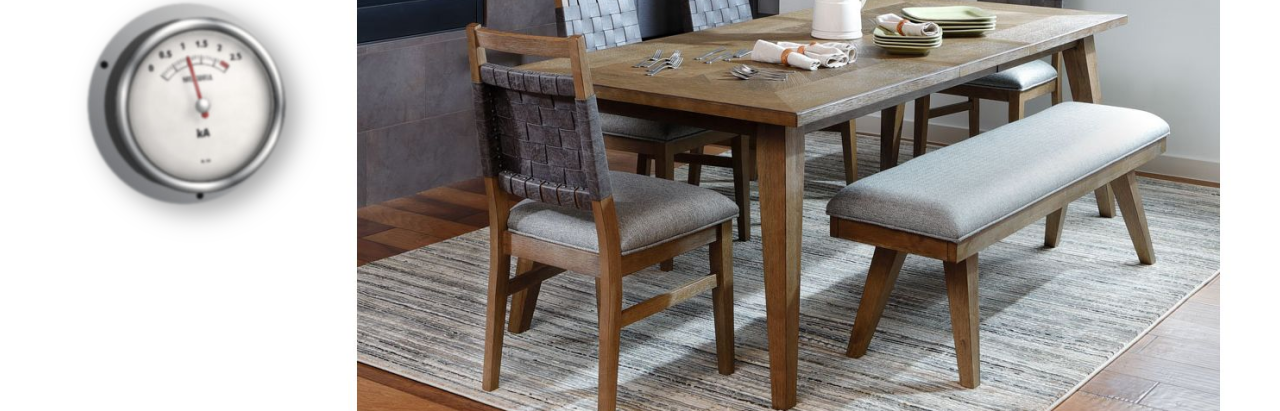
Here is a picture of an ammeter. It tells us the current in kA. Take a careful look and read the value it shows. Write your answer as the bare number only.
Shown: 1
